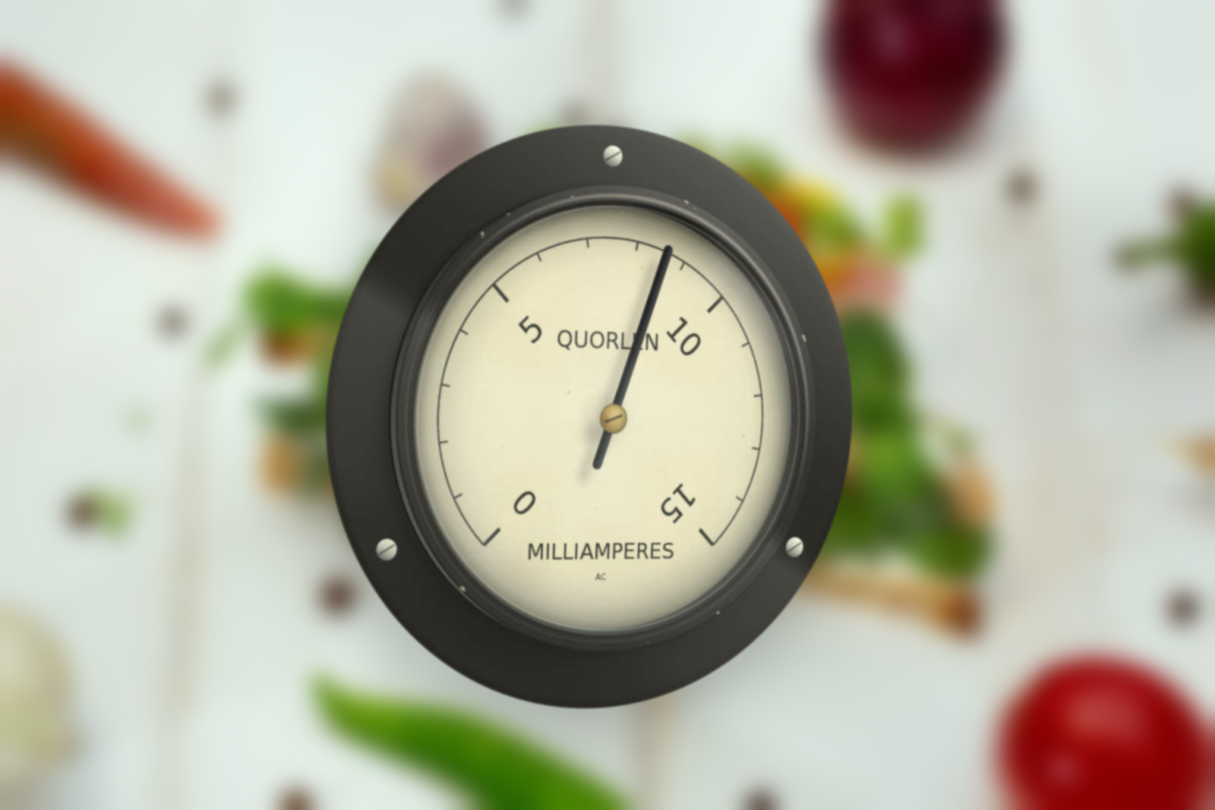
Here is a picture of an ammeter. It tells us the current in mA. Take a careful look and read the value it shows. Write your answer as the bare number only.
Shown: 8.5
